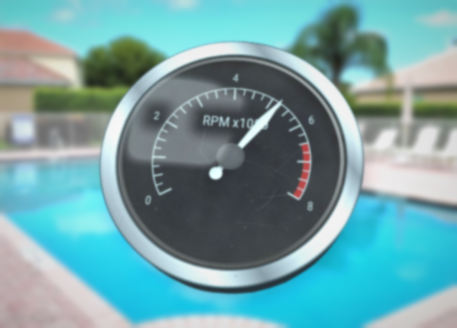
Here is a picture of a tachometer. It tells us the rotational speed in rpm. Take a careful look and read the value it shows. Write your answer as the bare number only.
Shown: 5250
